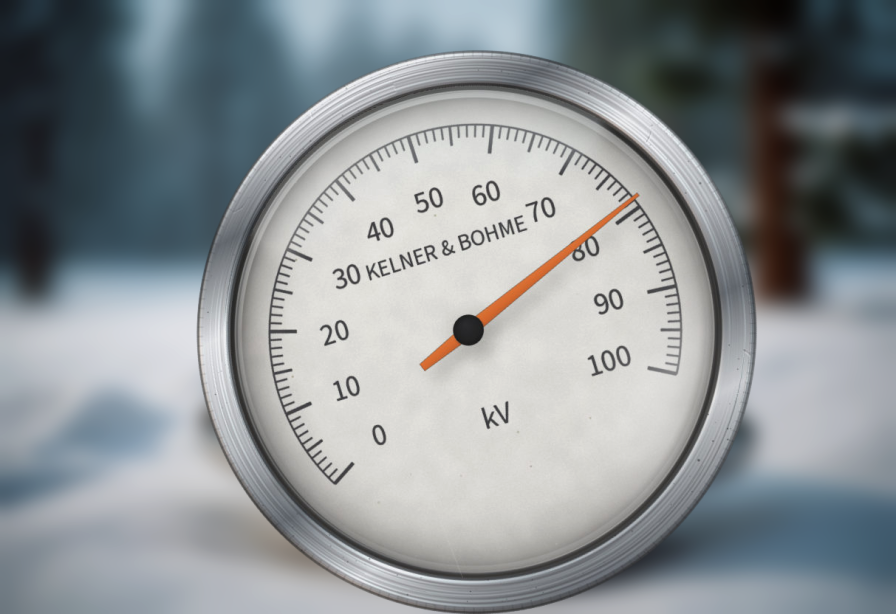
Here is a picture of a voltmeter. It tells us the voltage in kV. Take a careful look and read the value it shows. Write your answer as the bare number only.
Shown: 79
